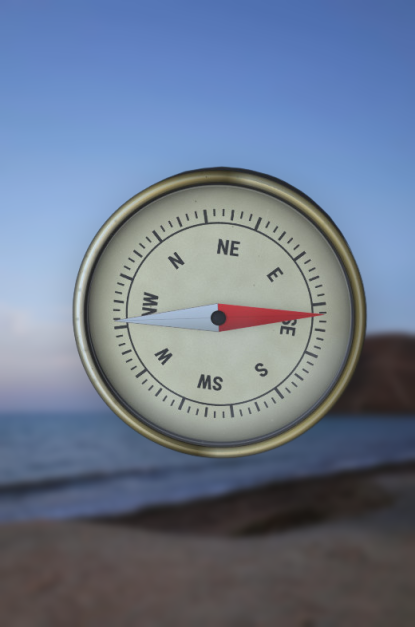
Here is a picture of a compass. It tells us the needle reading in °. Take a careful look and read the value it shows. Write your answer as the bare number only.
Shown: 125
